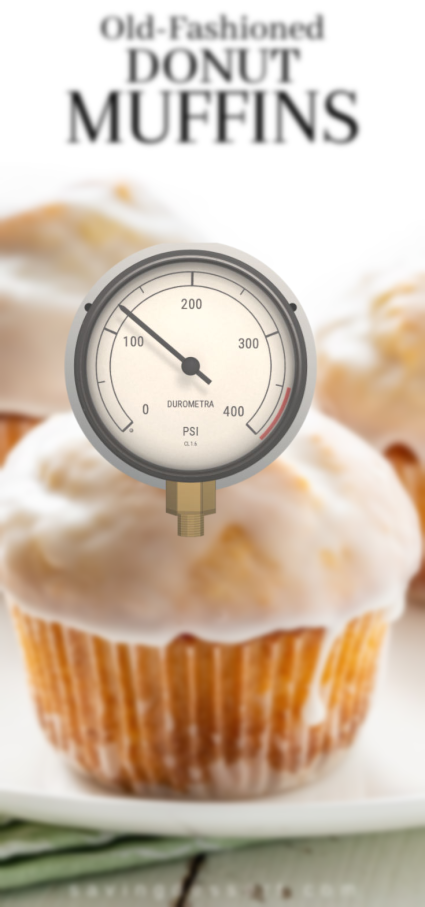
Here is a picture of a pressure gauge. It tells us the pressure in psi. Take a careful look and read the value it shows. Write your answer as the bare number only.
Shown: 125
